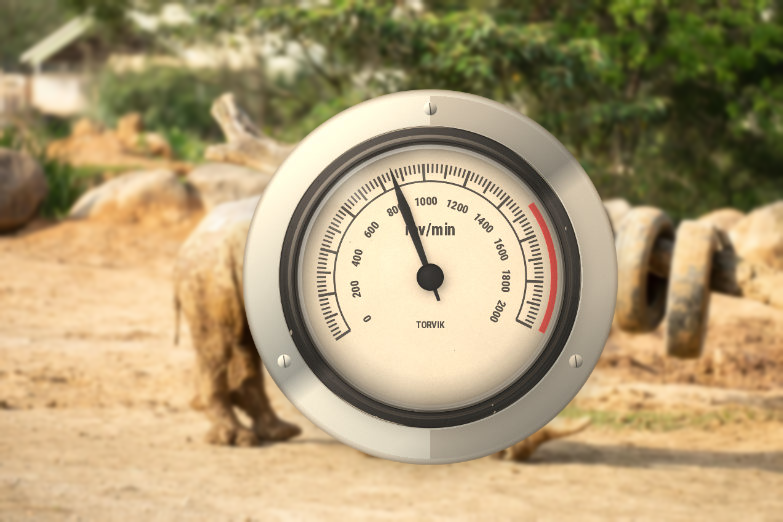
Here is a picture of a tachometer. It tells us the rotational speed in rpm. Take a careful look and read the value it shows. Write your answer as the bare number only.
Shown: 860
